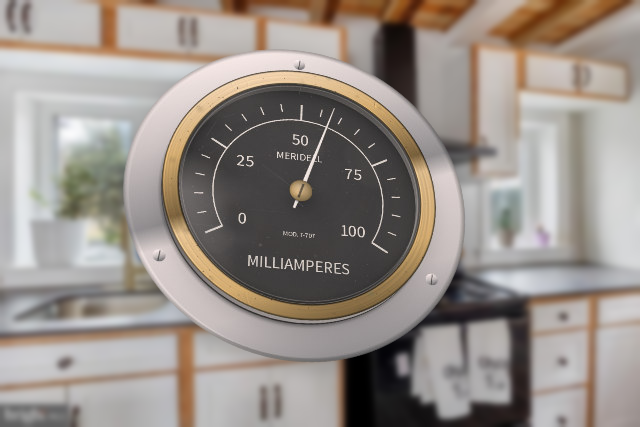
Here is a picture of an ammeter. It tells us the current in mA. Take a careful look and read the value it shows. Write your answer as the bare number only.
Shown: 57.5
